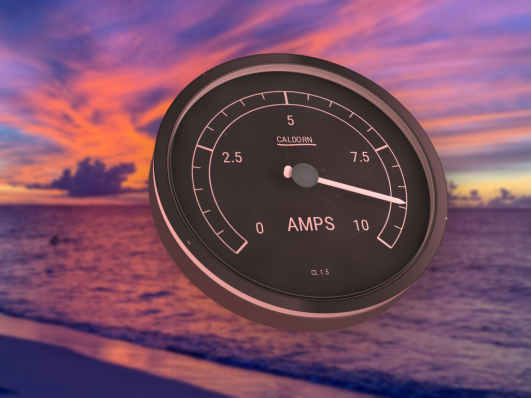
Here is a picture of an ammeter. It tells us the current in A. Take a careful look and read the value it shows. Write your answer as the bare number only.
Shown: 9
